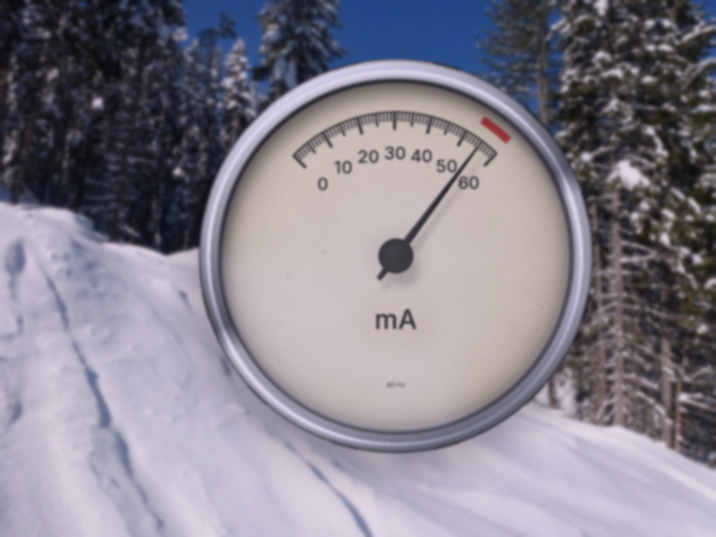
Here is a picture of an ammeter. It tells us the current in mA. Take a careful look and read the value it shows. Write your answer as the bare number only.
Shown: 55
